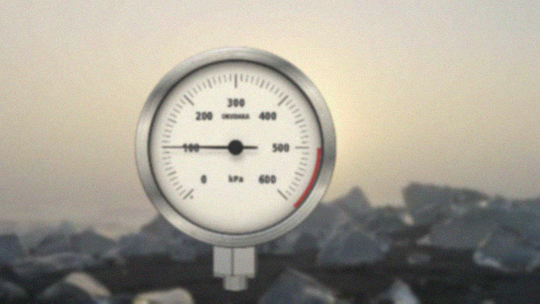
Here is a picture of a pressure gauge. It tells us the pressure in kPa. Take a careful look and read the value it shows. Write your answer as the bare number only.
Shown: 100
